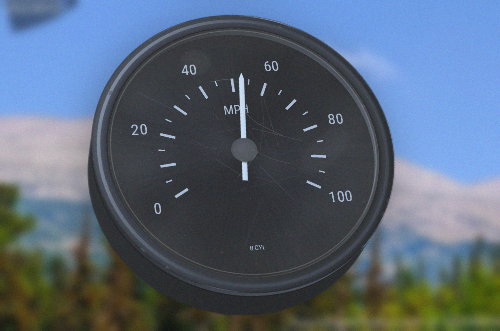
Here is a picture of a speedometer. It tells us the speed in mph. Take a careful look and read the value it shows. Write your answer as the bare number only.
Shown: 52.5
